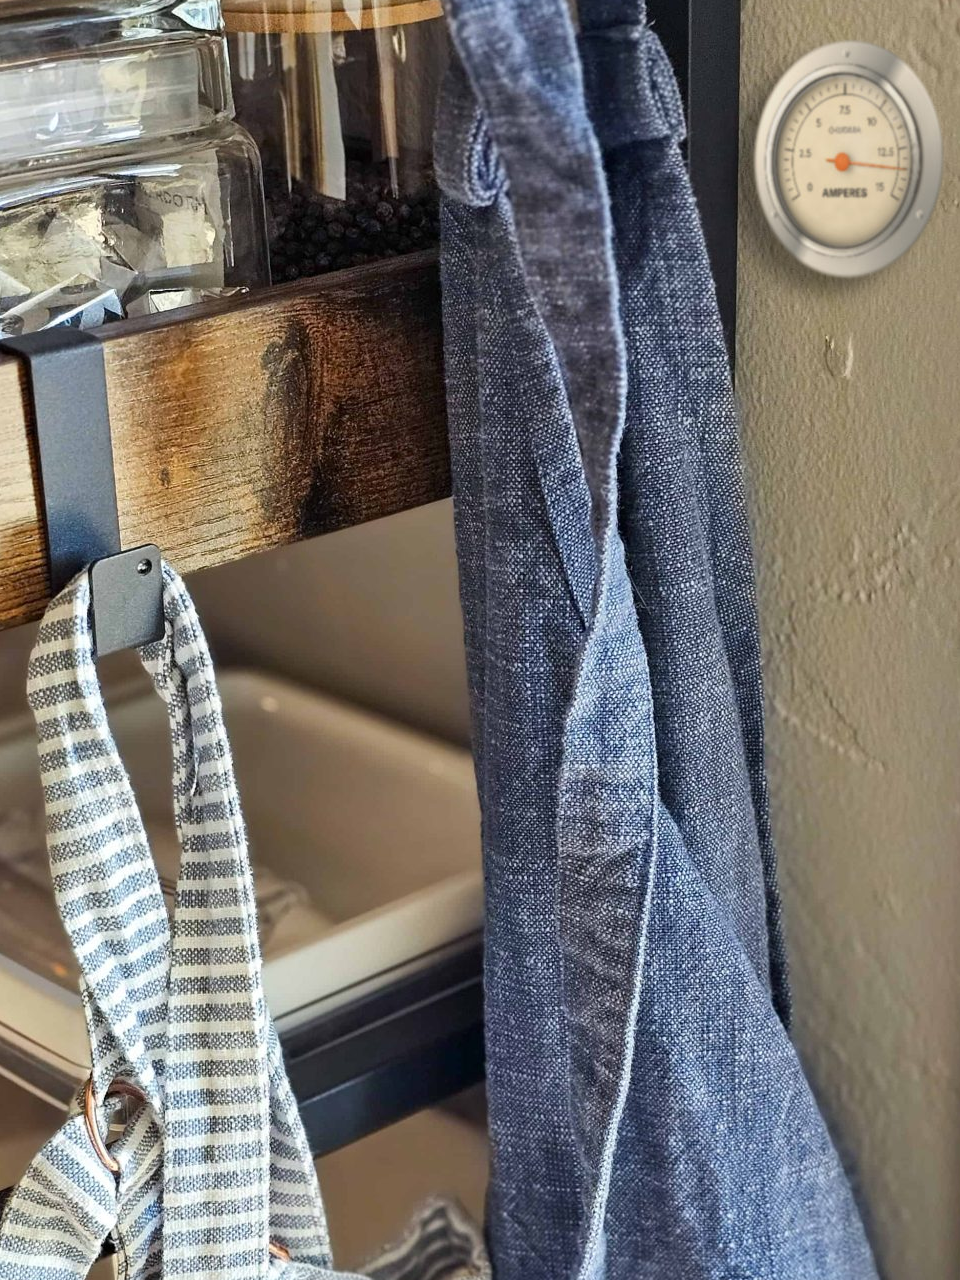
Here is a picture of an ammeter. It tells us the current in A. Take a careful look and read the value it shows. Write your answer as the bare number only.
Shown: 13.5
